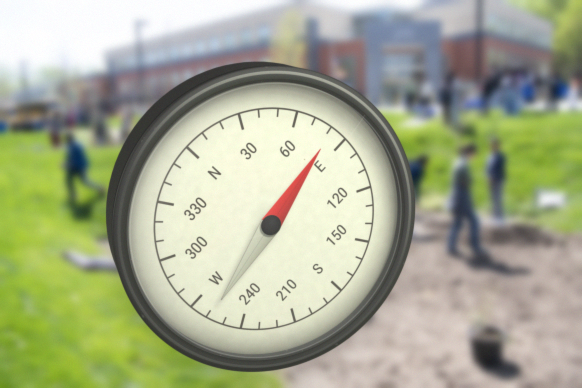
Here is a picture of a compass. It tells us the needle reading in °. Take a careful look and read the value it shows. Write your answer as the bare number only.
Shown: 80
